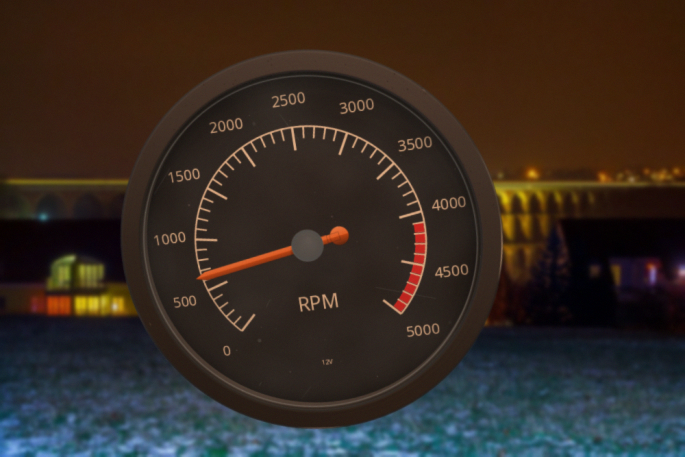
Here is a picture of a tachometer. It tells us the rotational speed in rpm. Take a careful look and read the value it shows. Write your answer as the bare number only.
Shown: 650
